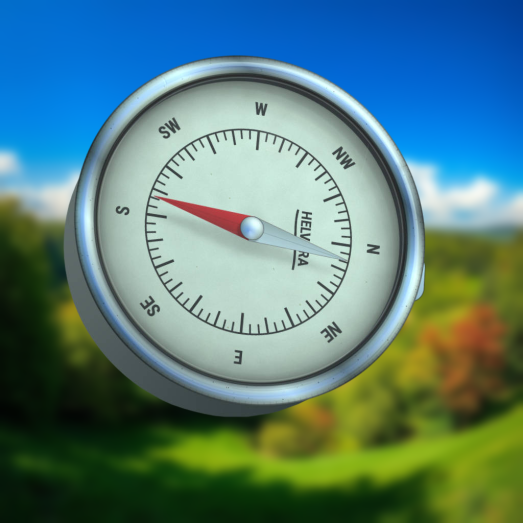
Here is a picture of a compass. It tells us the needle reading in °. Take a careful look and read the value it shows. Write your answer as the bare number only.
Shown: 190
